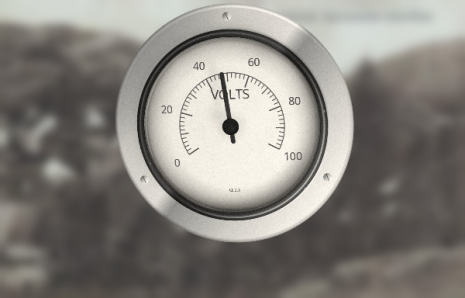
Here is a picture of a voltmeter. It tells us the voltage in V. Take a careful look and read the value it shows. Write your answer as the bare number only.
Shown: 48
